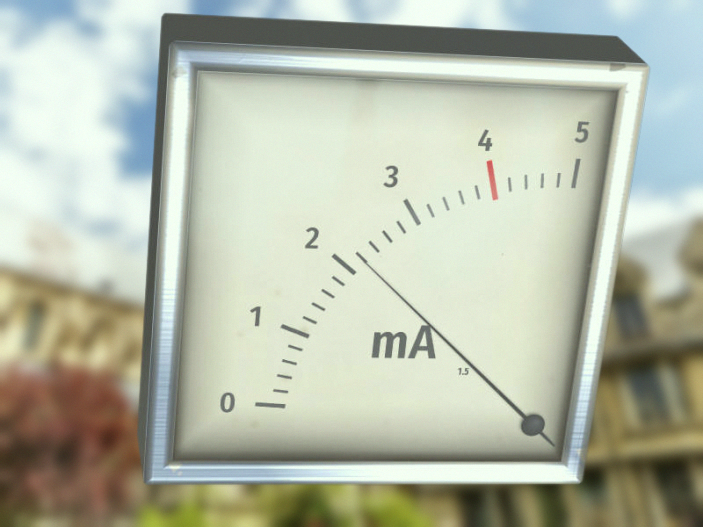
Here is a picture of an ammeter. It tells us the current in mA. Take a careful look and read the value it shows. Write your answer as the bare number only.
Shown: 2.2
